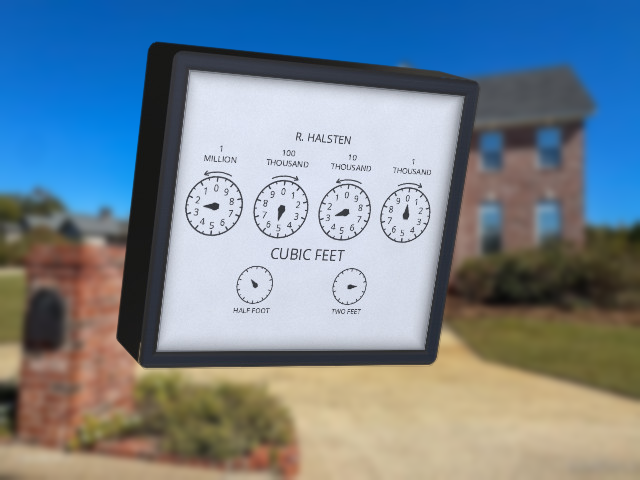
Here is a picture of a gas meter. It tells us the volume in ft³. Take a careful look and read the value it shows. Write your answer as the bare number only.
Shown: 253000
